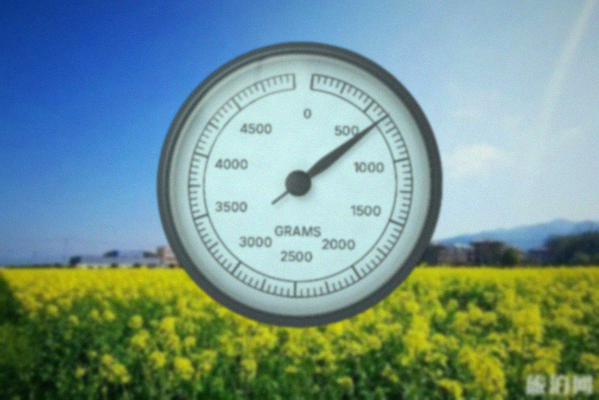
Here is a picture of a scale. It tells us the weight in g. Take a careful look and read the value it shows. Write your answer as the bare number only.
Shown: 650
